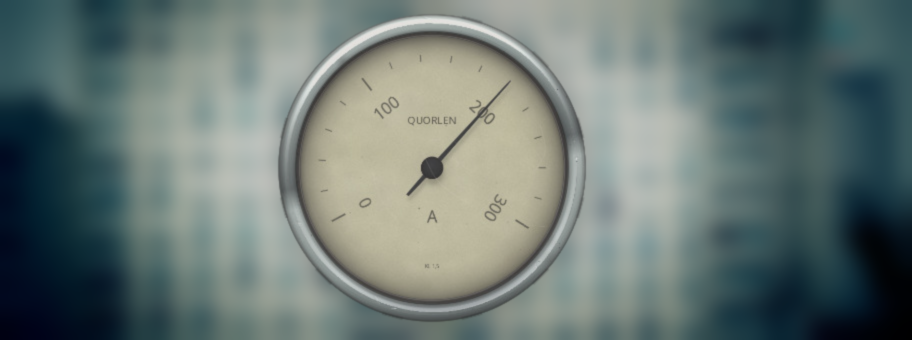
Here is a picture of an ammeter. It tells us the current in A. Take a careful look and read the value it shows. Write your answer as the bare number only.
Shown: 200
